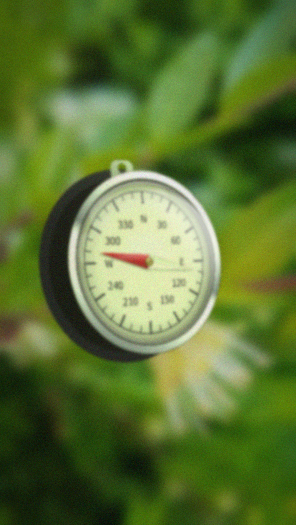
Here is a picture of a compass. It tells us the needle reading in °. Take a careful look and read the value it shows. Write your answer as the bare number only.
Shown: 280
